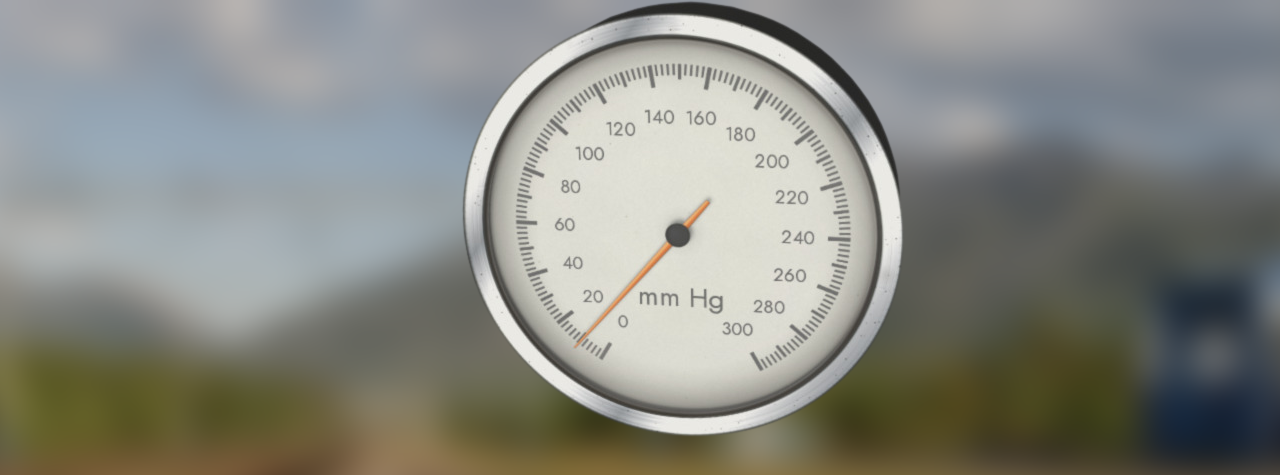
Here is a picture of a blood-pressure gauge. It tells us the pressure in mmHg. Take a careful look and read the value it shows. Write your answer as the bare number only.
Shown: 10
